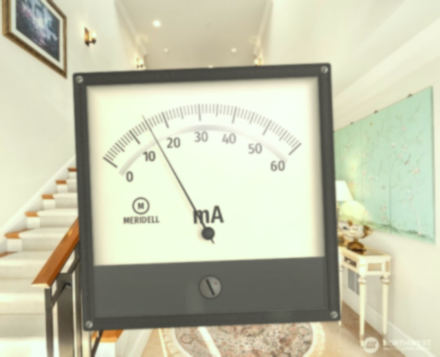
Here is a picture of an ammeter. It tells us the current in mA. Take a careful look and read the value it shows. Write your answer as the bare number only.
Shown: 15
